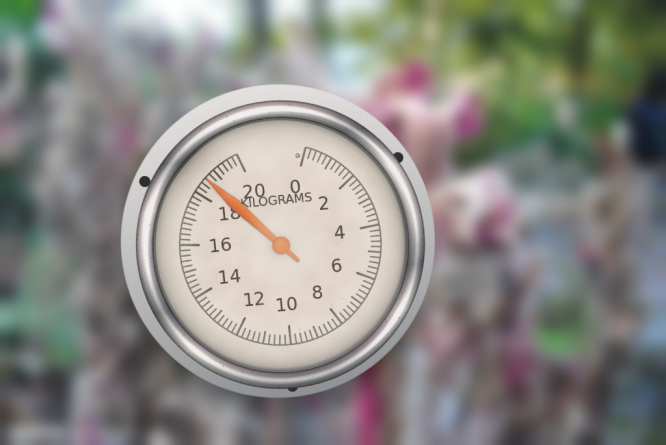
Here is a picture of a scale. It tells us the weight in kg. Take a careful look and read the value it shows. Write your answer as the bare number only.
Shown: 18.6
